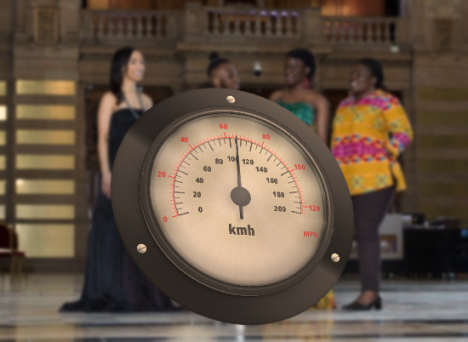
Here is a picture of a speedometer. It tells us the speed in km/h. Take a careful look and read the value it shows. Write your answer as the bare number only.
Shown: 105
